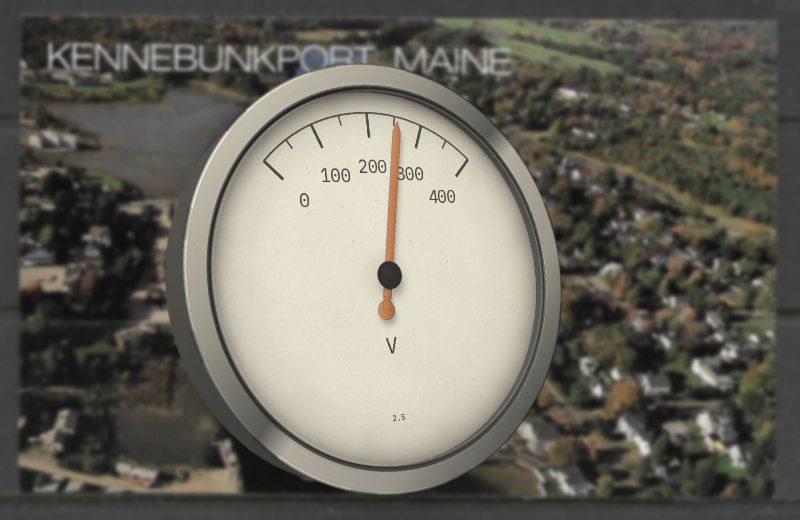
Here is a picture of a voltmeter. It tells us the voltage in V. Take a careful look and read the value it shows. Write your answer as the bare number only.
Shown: 250
